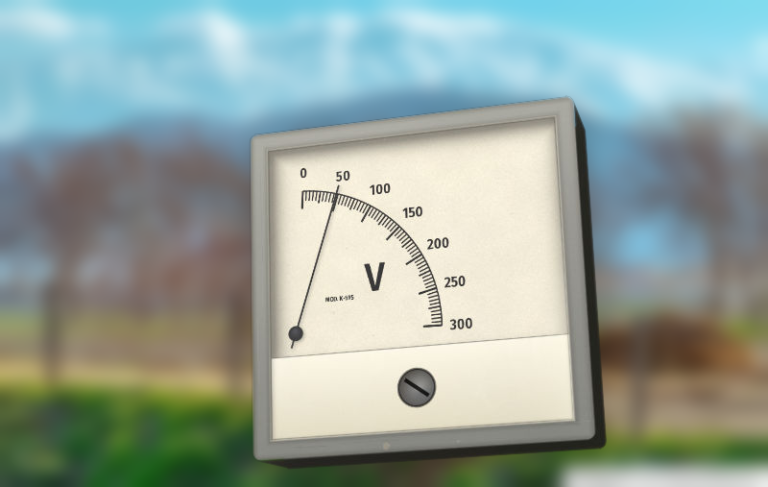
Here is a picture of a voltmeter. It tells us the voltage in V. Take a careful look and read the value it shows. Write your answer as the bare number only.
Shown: 50
